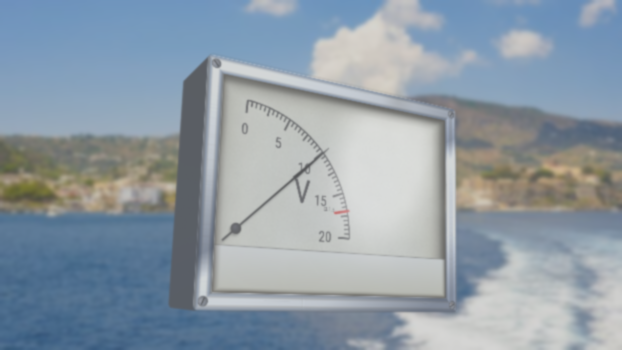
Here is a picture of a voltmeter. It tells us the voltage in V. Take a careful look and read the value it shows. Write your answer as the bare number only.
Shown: 10
